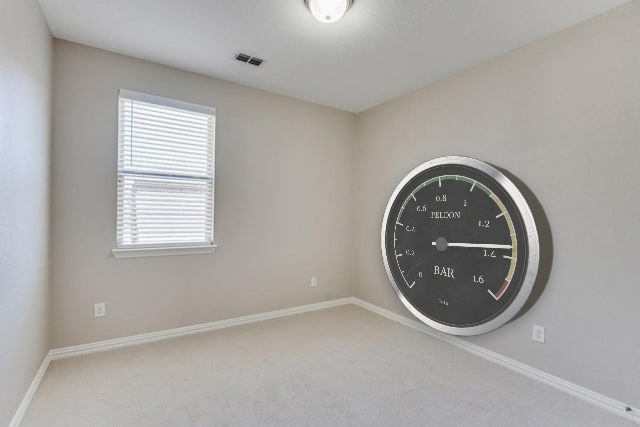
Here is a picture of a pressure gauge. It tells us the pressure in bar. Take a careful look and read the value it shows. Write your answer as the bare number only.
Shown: 1.35
